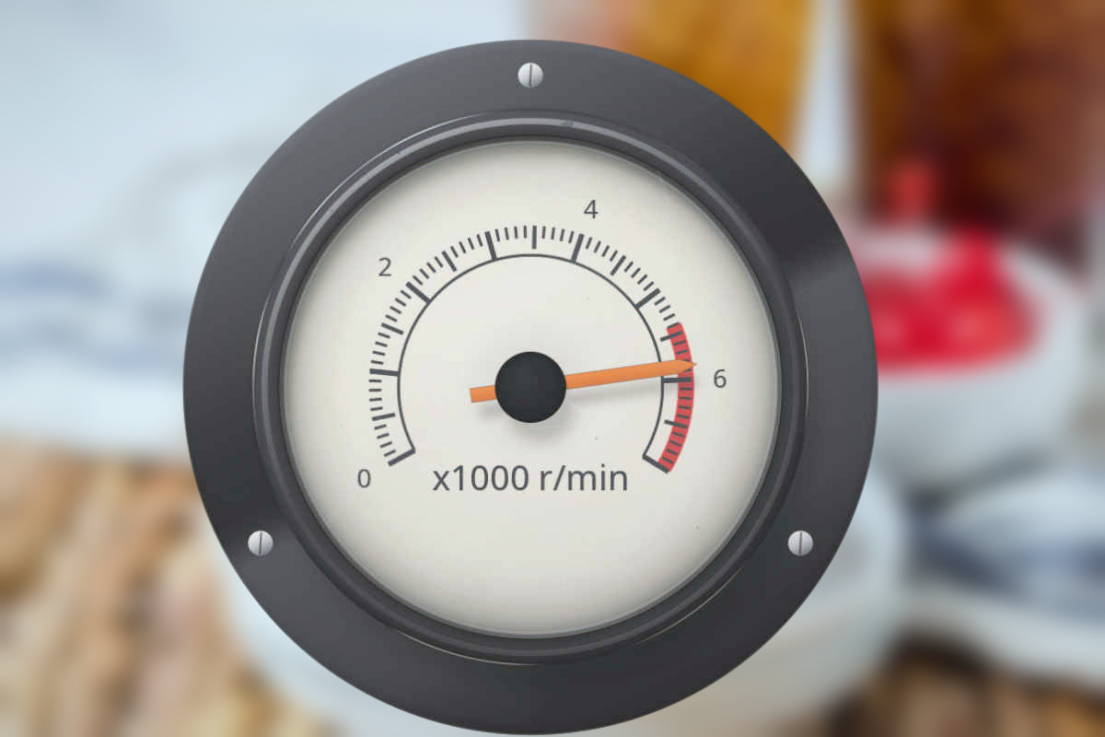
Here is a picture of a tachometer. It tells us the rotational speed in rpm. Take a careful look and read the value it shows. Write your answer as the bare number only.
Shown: 5850
